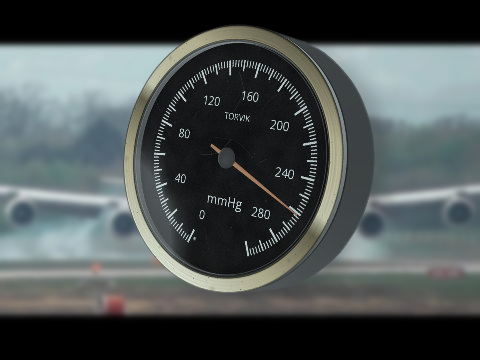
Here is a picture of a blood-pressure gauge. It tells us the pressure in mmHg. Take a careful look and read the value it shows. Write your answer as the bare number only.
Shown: 260
